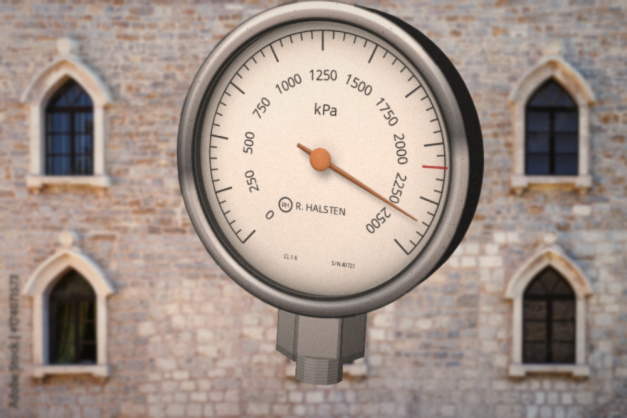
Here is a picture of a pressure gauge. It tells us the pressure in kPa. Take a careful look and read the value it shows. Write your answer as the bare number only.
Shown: 2350
